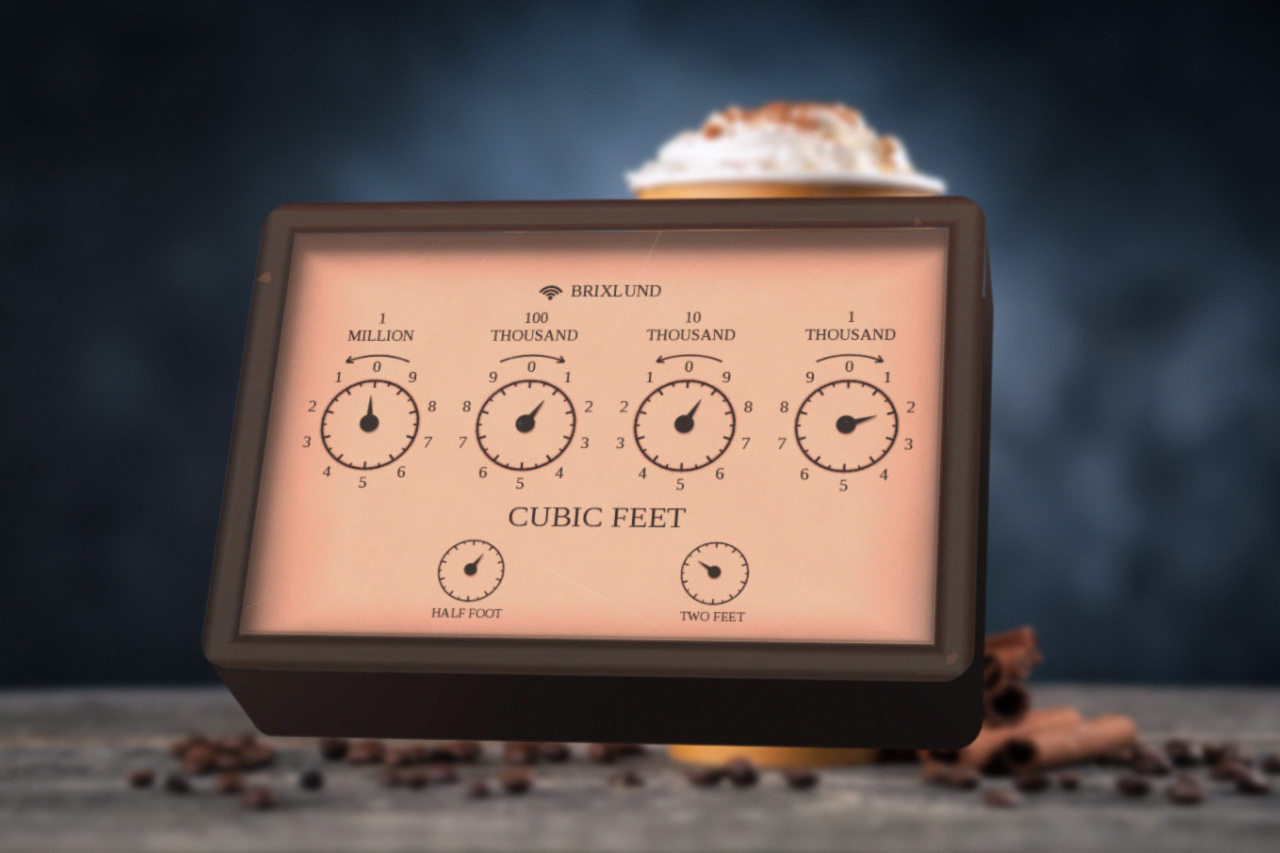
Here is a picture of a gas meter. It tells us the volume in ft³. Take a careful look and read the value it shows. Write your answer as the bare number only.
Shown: 9200
